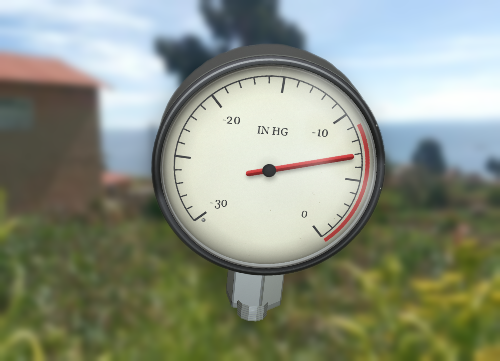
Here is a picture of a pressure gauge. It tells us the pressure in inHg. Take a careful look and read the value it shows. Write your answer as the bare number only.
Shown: -7
